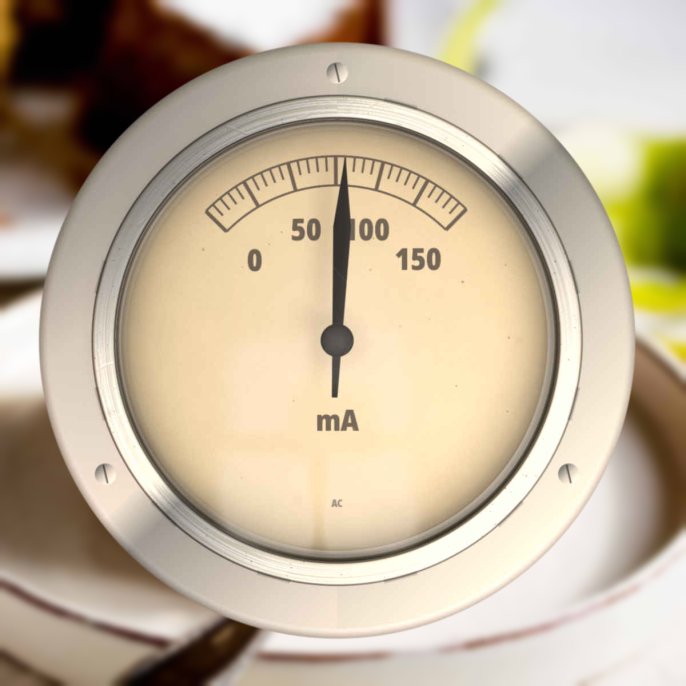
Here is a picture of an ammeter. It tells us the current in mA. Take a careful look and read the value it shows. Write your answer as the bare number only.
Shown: 80
